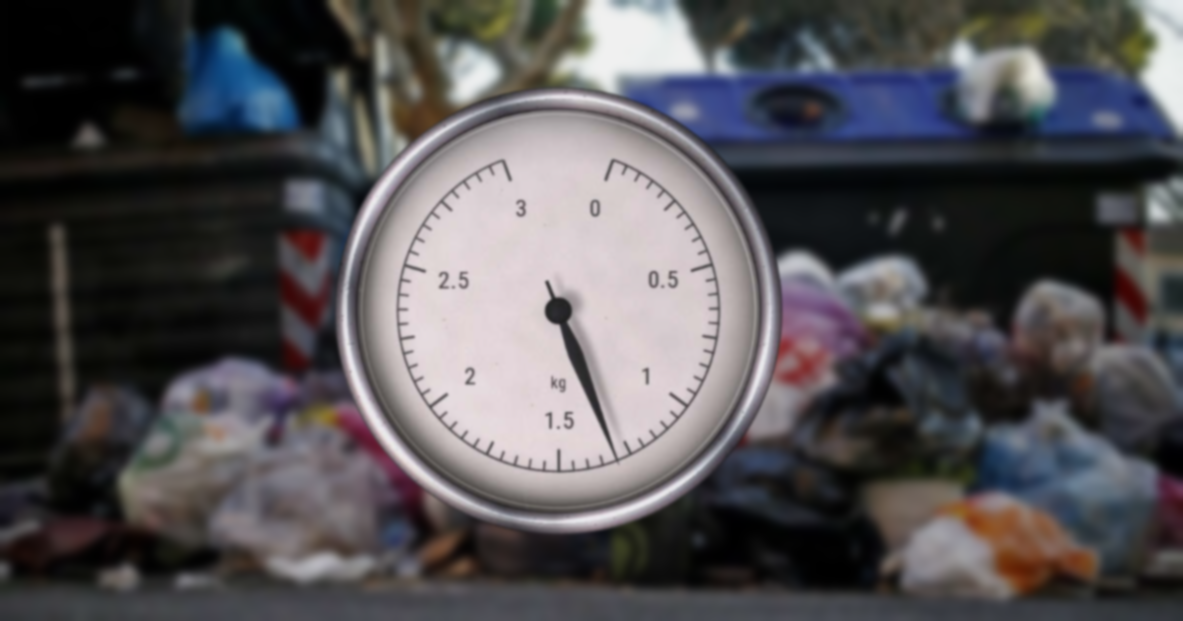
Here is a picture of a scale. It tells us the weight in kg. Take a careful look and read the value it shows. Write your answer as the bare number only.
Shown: 1.3
